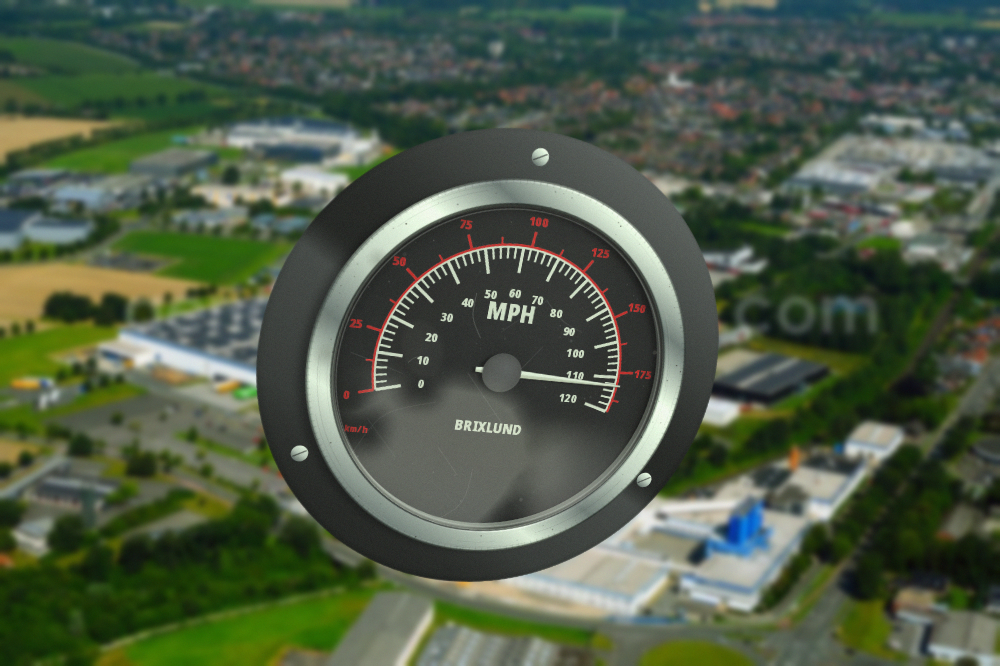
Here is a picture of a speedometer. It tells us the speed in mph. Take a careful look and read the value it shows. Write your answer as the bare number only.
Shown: 112
